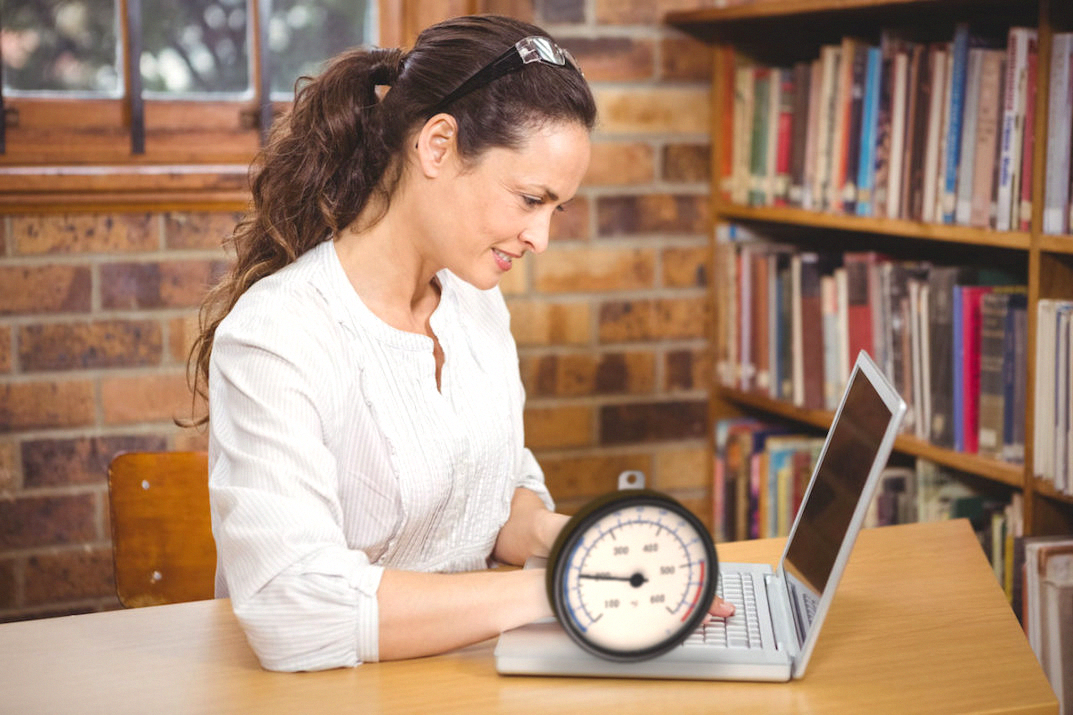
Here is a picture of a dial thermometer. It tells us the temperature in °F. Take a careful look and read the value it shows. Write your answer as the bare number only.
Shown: 200
